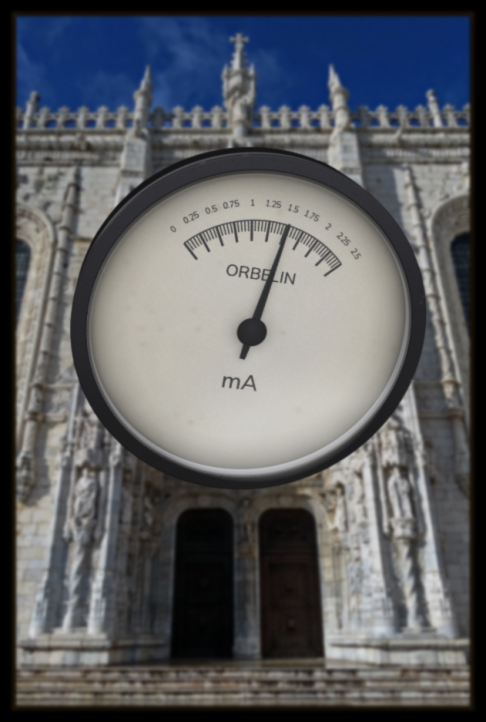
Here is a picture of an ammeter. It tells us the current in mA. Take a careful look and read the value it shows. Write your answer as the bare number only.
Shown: 1.5
